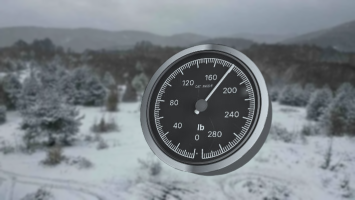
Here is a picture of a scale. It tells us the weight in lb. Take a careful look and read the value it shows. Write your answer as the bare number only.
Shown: 180
